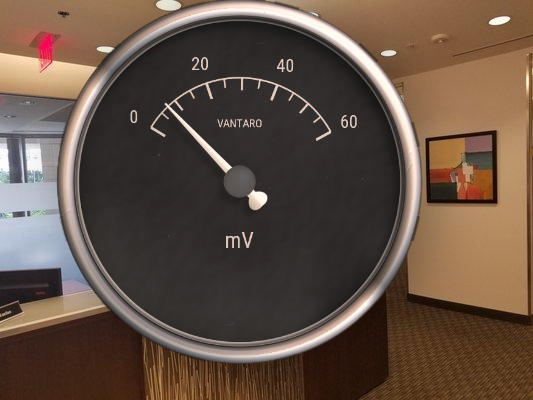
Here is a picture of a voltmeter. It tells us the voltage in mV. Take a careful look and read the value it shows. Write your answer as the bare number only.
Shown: 7.5
